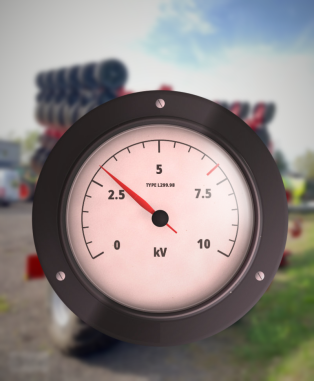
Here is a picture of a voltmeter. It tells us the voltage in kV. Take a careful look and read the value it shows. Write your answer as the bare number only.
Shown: 3
